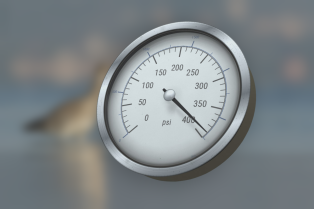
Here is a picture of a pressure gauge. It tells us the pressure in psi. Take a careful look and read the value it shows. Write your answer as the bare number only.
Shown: 390
